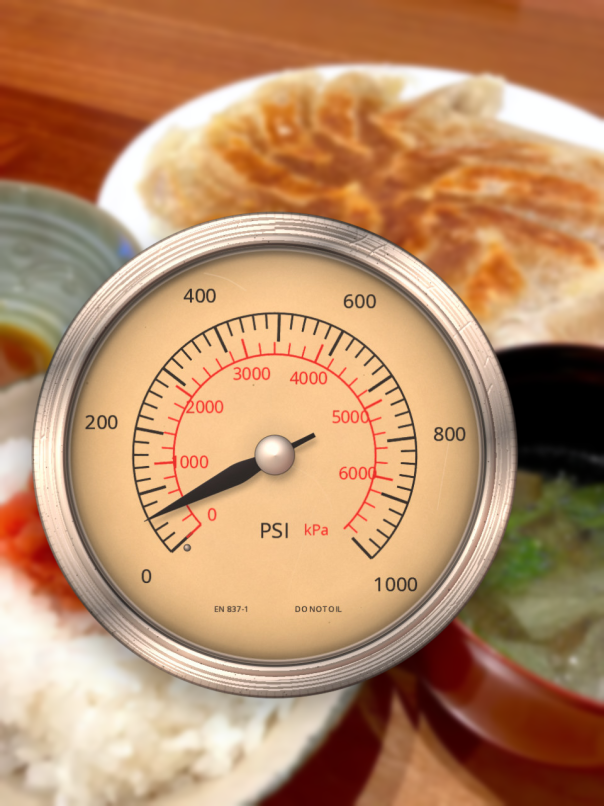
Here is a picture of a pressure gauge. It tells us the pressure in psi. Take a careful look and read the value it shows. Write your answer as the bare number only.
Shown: 60
